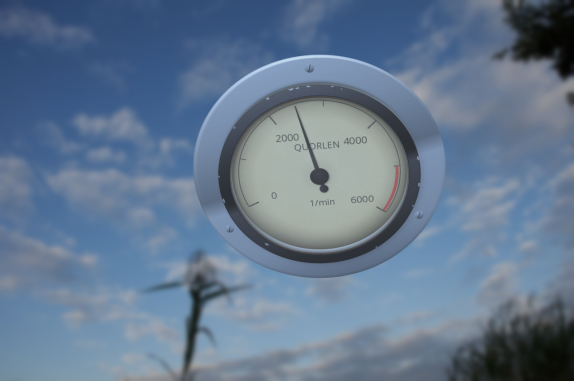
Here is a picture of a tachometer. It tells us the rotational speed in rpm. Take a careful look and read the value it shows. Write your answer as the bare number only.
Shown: 2500
